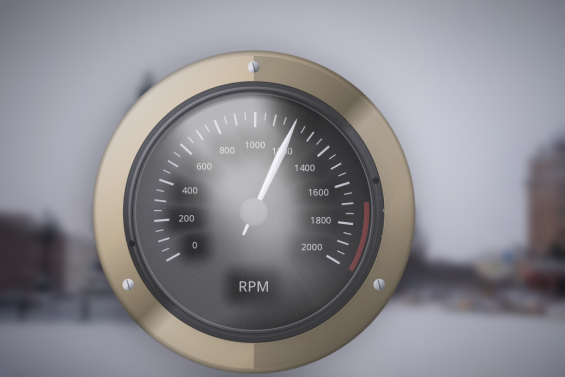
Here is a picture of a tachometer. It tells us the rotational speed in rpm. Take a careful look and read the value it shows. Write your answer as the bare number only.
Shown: 1200
